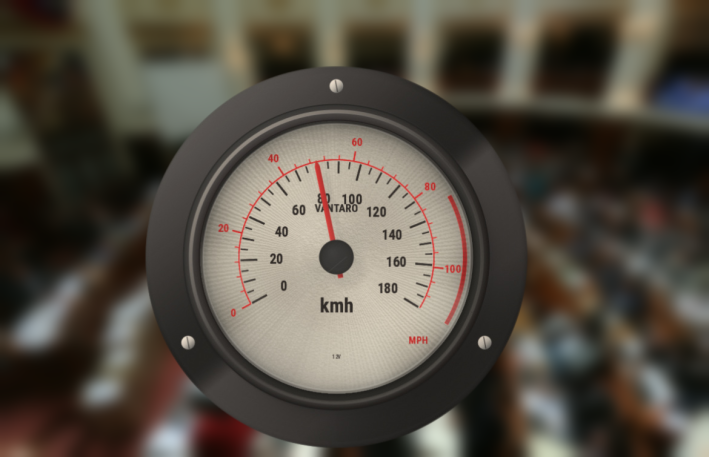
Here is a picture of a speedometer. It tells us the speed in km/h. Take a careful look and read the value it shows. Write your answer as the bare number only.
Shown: 80
